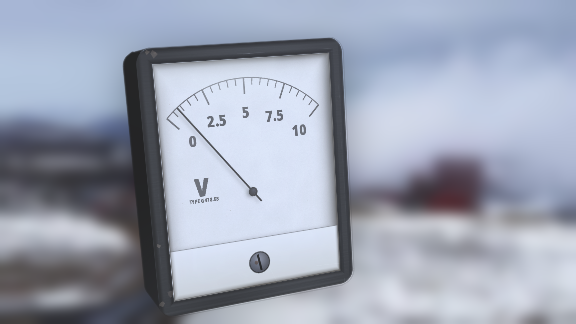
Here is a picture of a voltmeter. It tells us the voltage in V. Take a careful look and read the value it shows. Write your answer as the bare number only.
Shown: 0.75
